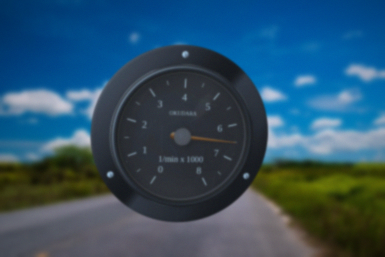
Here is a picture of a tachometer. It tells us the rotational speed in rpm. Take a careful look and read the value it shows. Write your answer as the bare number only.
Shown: 6500
